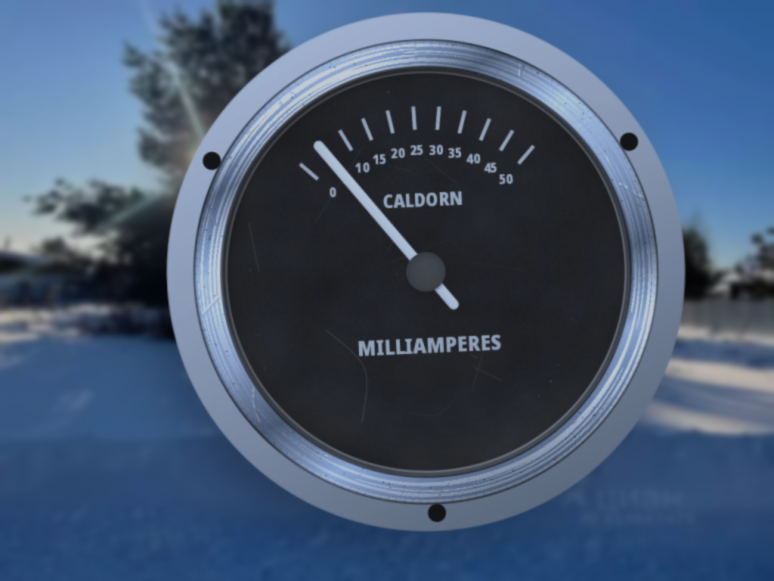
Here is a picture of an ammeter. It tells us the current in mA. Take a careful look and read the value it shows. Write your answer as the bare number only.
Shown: 5
